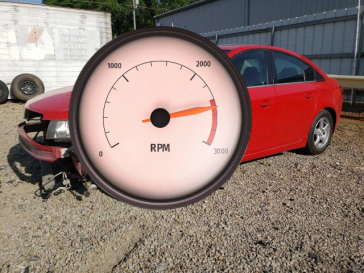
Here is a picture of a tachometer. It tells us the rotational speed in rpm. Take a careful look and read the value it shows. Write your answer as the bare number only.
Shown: 2500
